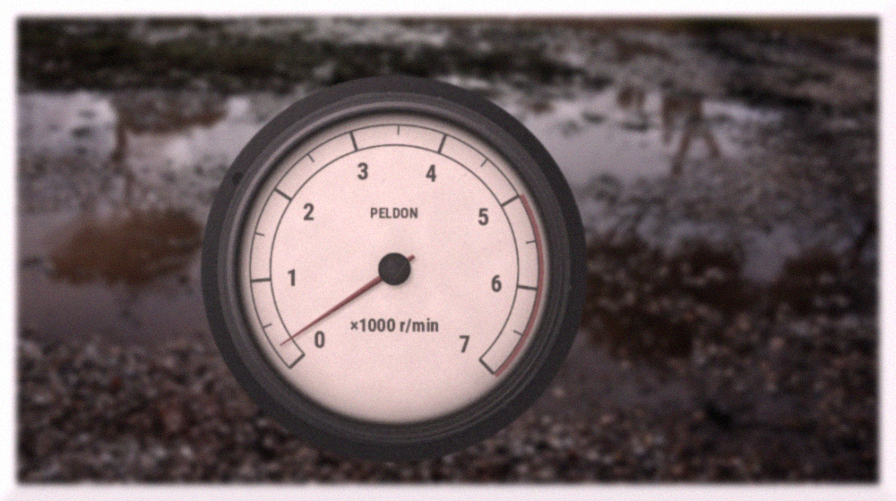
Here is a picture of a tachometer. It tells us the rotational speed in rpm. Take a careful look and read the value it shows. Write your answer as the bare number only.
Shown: 250
